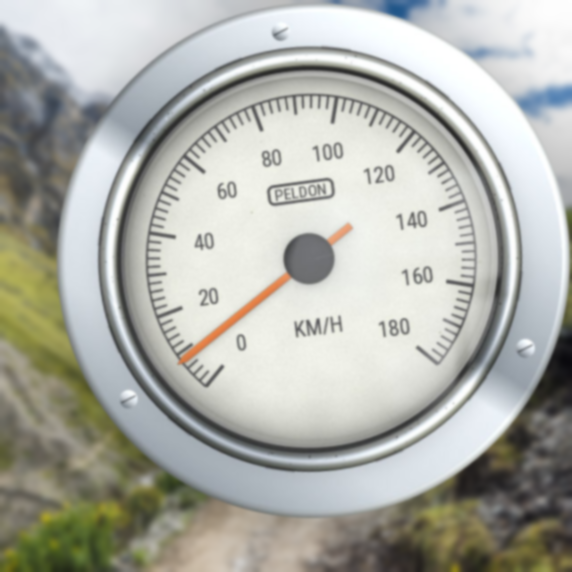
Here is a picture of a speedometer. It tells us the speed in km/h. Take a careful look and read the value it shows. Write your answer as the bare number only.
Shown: 8
